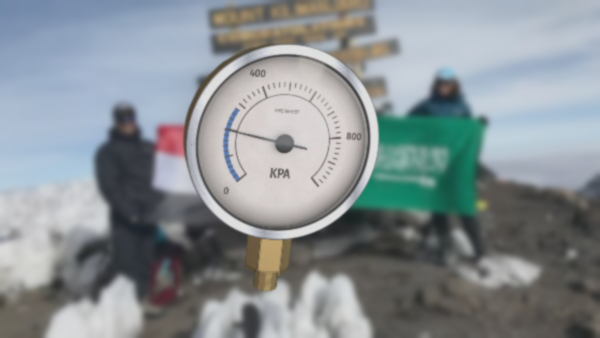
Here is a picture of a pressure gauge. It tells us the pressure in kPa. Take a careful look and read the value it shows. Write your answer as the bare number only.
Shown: 200
